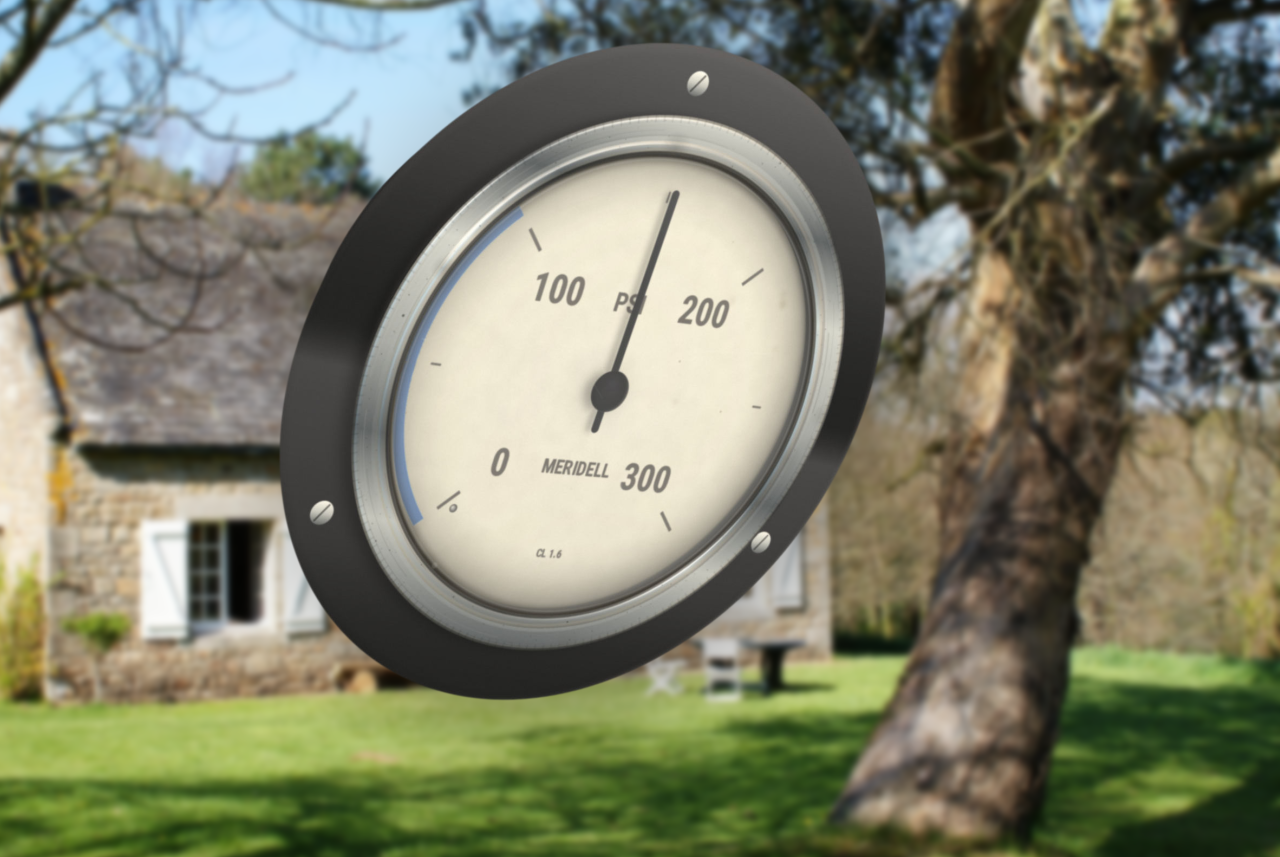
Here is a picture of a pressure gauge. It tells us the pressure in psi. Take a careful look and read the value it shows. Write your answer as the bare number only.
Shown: 150
